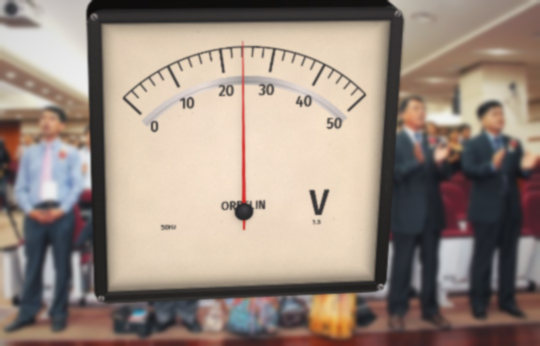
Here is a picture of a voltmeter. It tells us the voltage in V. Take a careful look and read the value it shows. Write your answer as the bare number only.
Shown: 24
